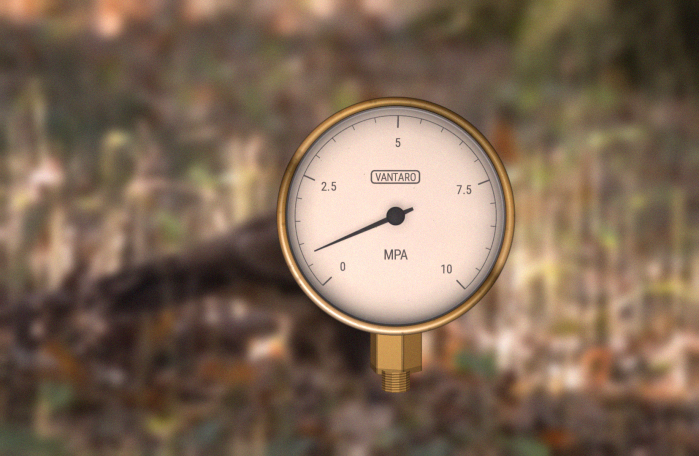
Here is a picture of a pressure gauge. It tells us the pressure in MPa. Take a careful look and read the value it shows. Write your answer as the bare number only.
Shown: 0.75
